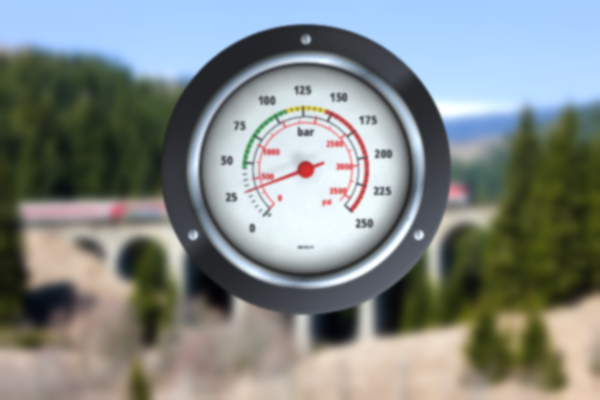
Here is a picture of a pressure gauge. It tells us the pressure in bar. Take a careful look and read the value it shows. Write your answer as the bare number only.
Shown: 25
